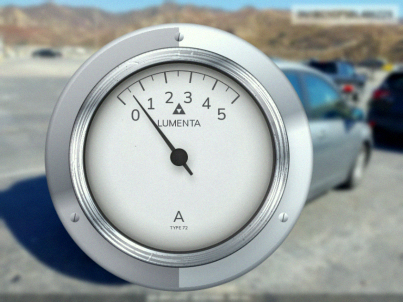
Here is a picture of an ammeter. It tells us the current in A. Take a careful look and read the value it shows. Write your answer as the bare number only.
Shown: 0.5
